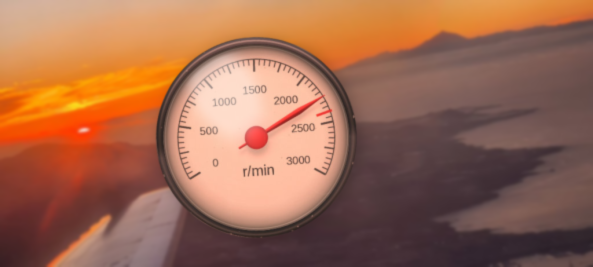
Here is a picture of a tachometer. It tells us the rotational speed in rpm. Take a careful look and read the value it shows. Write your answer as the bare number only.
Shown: 2250
